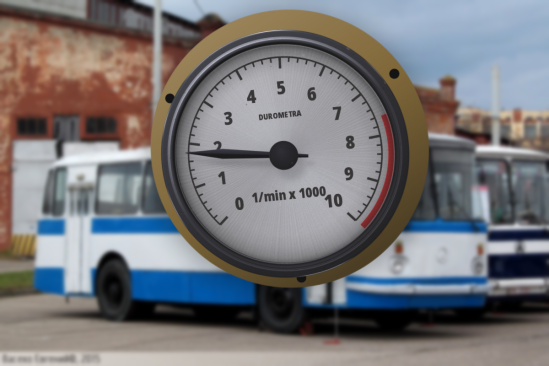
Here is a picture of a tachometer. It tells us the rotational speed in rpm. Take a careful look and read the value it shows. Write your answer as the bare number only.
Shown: 1800
